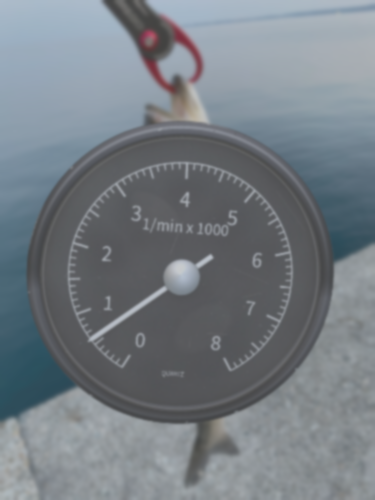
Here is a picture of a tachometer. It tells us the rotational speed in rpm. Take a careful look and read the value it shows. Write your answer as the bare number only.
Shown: 600
